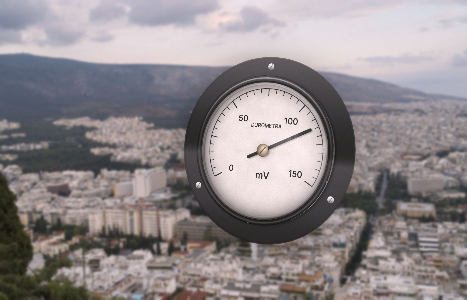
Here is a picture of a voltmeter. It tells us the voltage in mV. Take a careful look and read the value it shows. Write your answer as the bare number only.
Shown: 115
